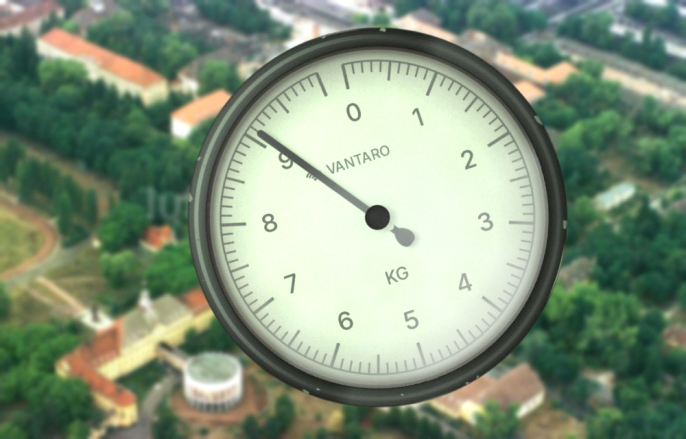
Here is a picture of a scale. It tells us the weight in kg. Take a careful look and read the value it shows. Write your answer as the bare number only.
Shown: 9.1
